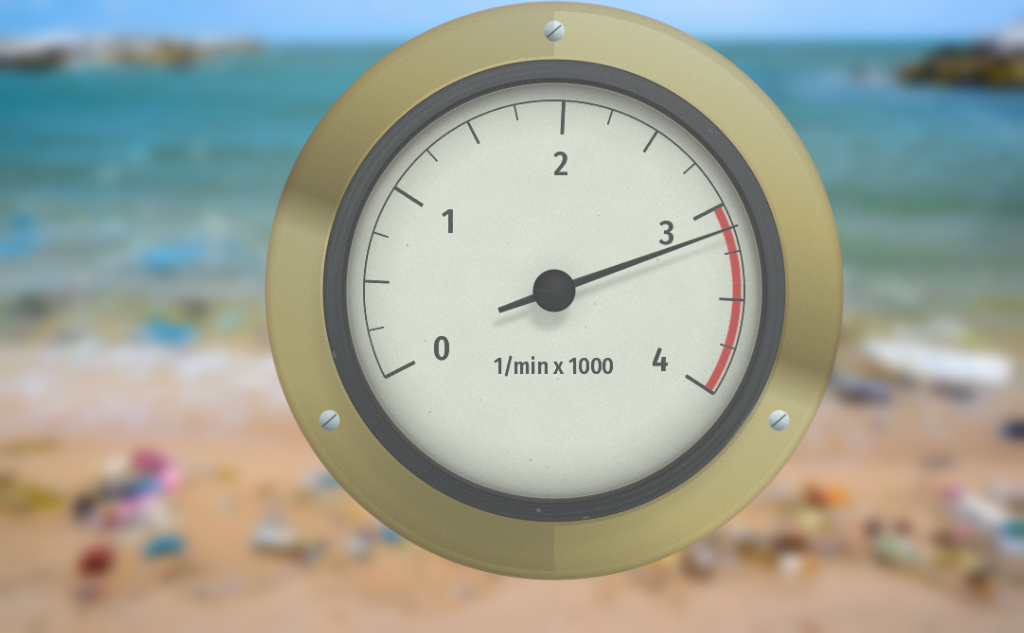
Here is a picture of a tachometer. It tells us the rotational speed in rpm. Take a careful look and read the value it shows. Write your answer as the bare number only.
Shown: 3125
